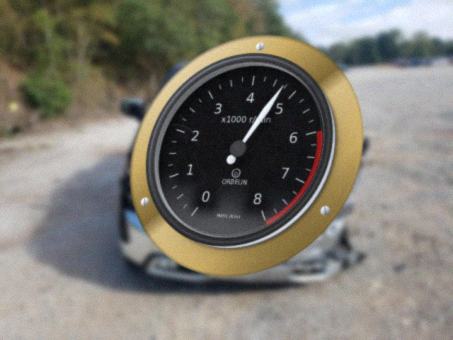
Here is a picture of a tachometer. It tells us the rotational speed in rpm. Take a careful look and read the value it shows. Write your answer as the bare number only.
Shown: 4750
